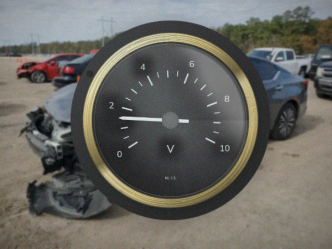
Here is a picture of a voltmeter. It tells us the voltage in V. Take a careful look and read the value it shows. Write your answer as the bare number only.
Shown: 1.5
